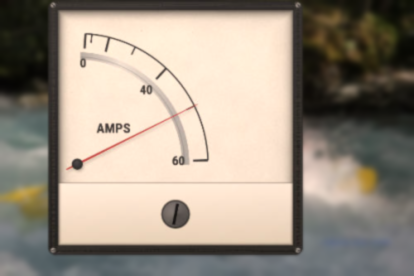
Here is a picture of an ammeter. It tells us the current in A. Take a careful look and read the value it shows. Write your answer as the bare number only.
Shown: 50
